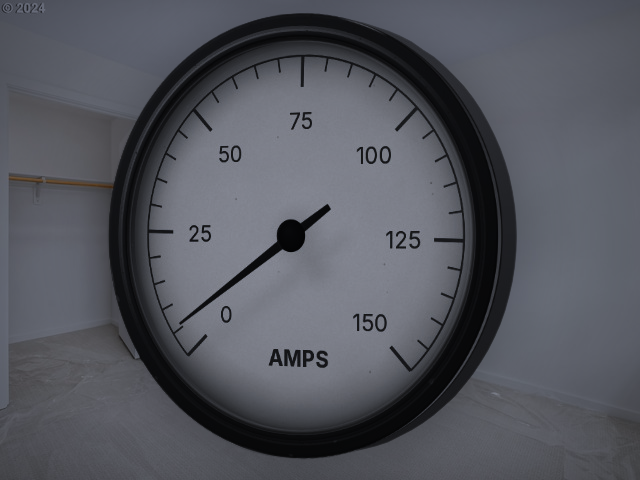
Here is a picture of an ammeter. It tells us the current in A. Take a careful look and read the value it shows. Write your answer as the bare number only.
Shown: 5
